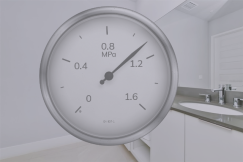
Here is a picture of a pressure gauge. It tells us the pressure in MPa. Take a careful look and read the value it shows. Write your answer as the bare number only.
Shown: 1.1
